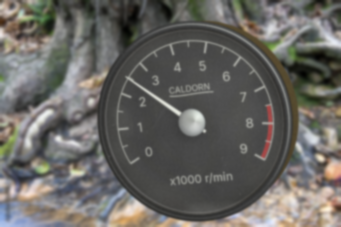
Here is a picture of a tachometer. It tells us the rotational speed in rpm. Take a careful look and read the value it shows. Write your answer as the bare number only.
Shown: 2500
